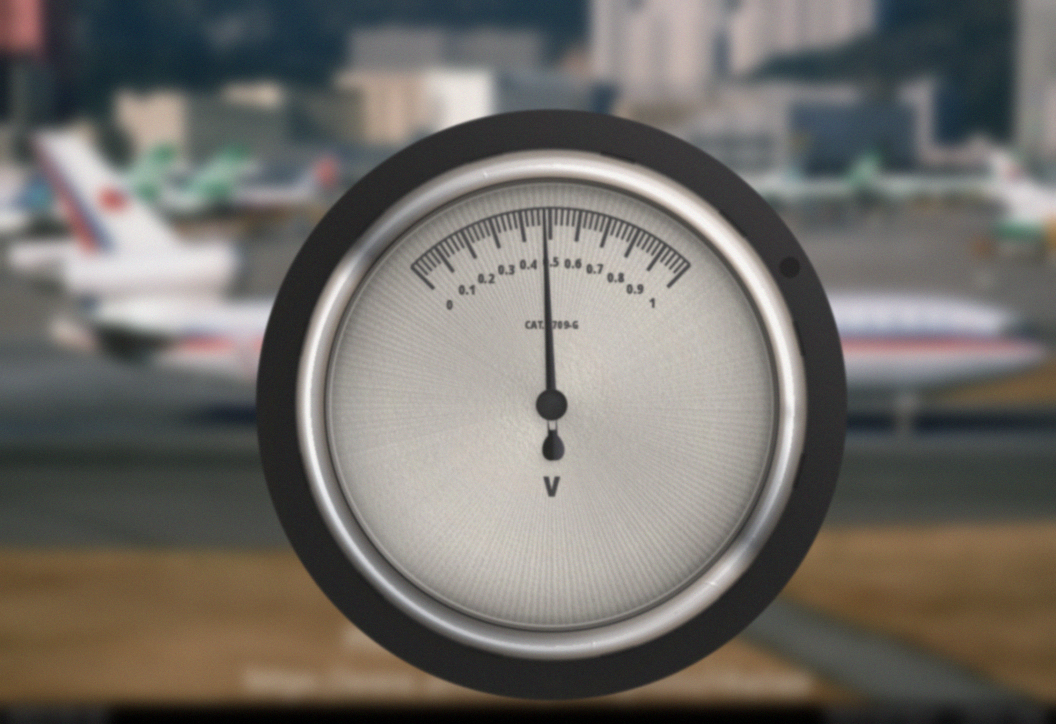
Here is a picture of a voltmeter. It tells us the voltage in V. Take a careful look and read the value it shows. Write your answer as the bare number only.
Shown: 0.48
